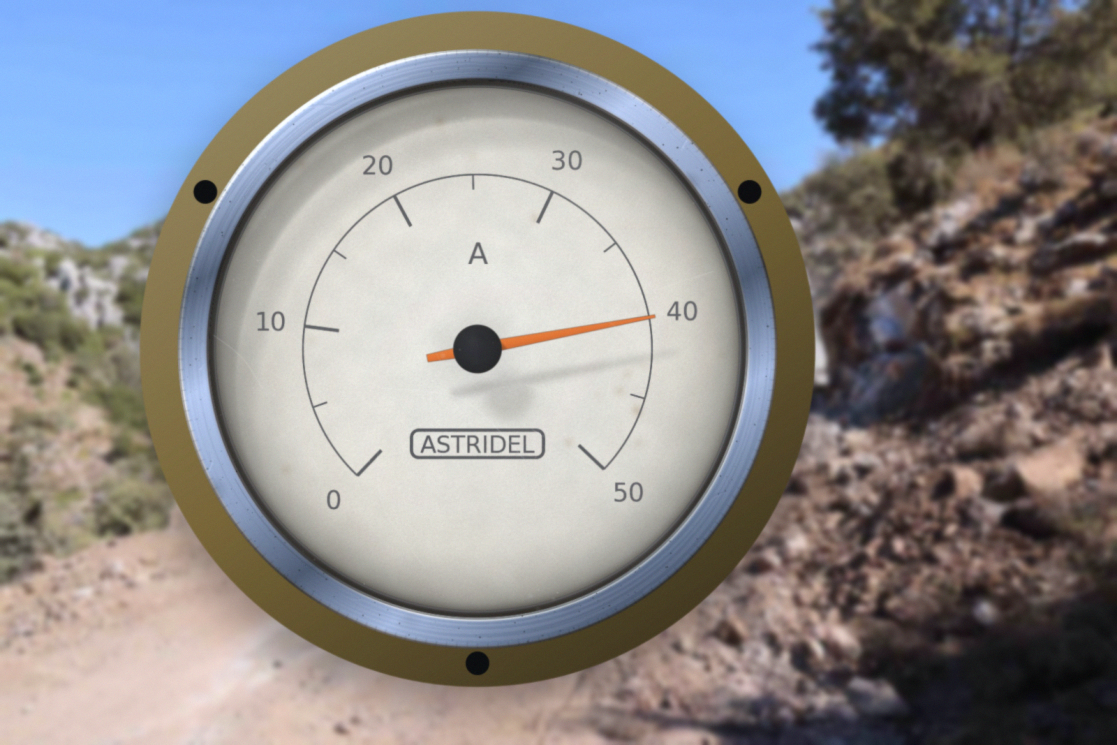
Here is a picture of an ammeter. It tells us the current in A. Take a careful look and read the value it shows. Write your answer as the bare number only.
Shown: 40
